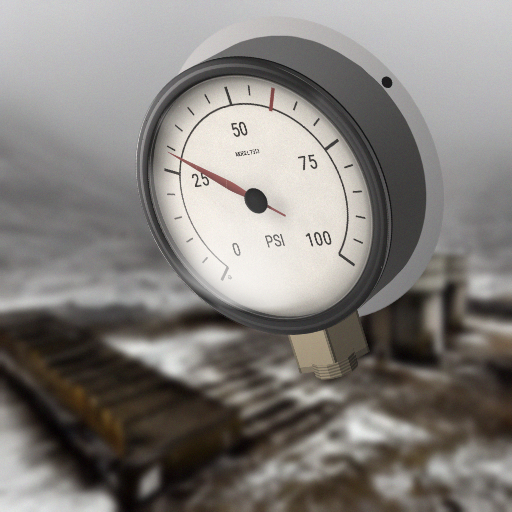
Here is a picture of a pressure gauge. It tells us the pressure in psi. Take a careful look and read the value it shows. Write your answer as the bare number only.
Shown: 30
